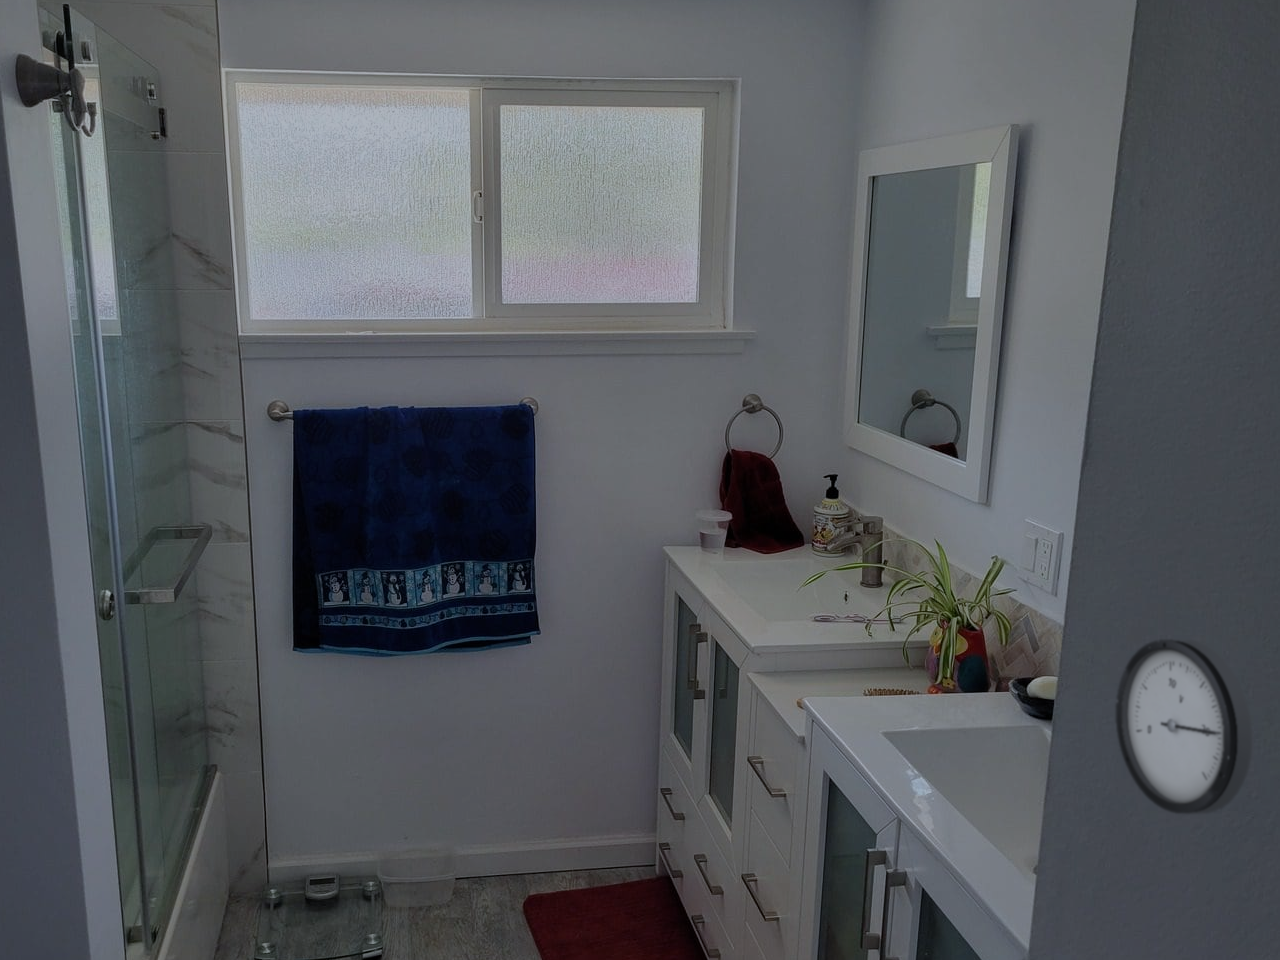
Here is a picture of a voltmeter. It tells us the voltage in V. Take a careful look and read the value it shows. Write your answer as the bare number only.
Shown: 20
